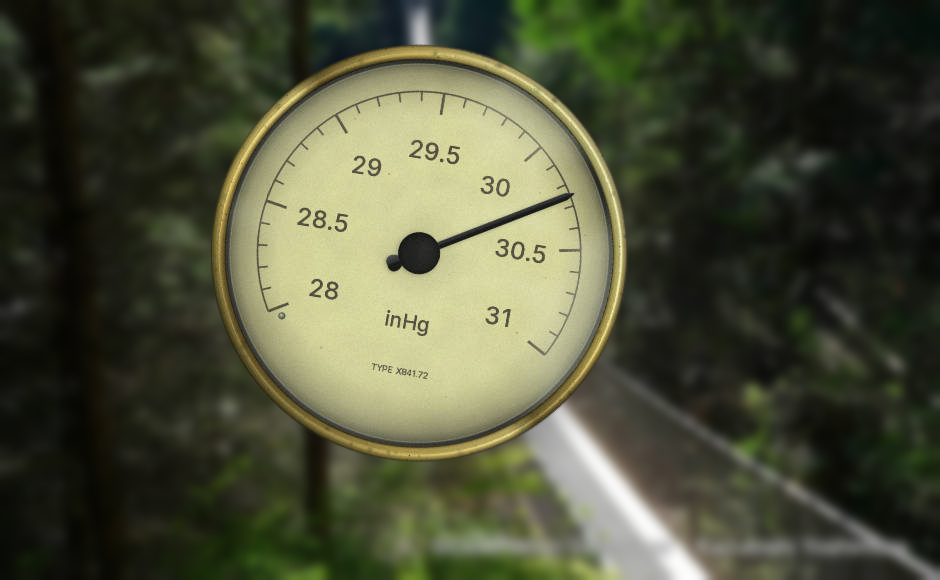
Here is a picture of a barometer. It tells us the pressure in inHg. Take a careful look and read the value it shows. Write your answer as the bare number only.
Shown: 30.25
